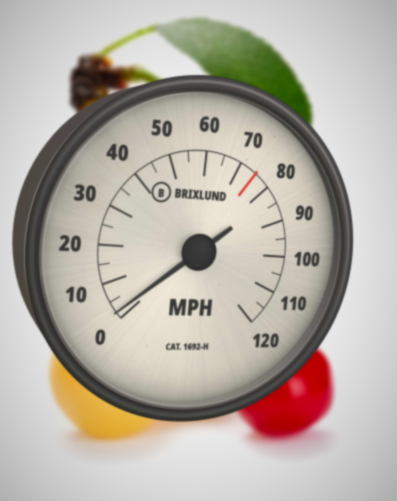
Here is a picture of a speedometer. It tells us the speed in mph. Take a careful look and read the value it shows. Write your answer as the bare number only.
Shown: 2.5
